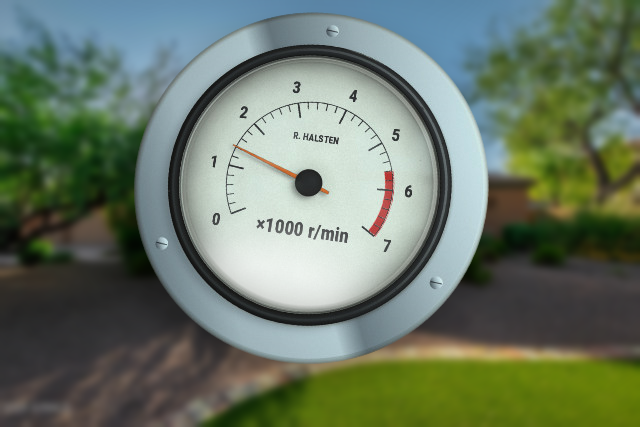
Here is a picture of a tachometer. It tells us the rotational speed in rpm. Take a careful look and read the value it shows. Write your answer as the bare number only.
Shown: 1400
